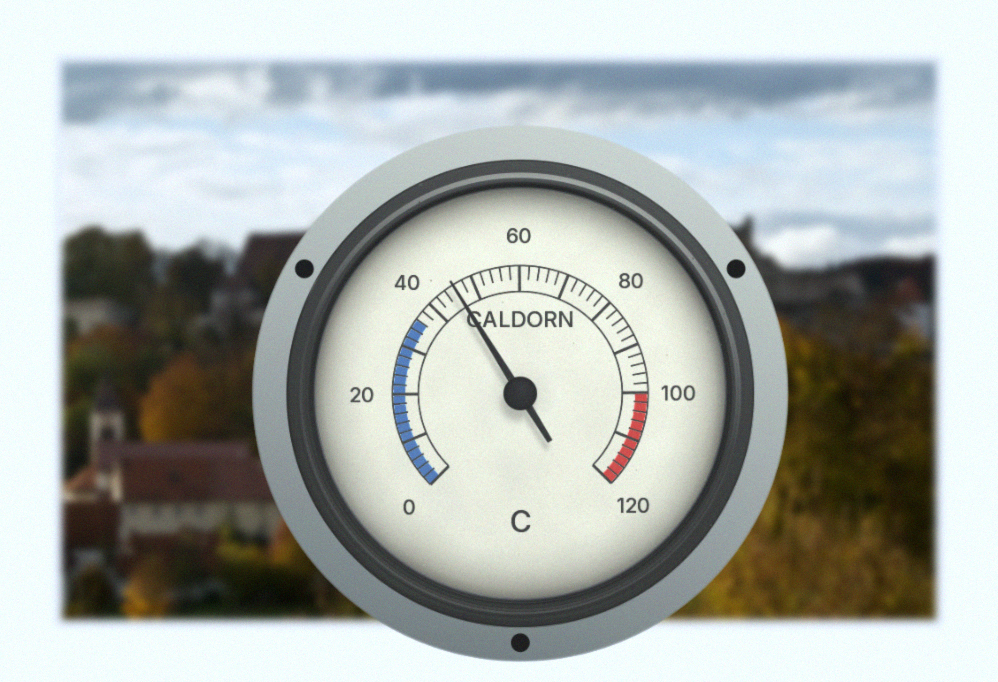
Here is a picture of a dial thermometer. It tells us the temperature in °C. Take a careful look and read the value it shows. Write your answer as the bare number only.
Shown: 46
